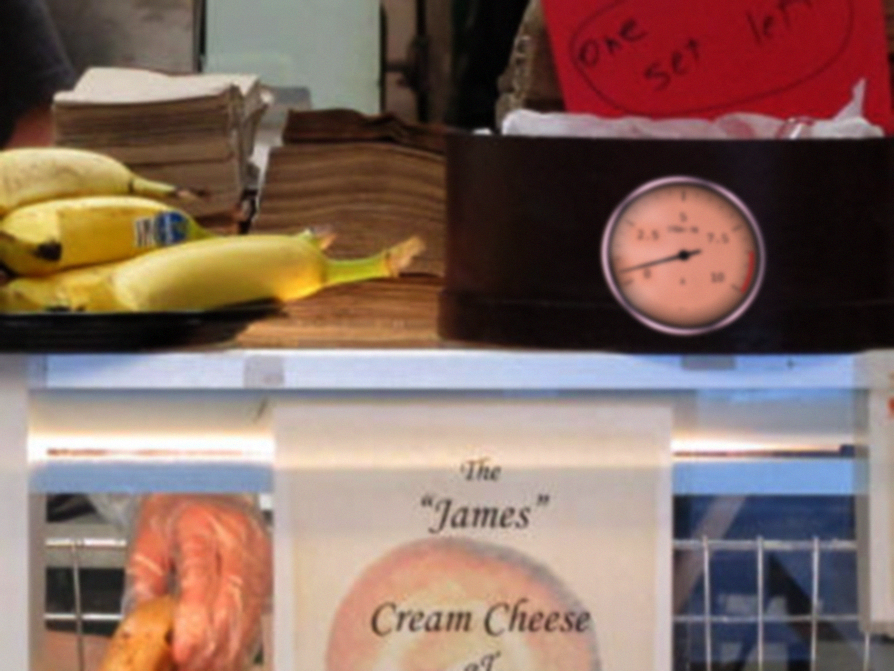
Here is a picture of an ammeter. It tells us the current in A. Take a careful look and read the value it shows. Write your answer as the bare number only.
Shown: 0.5
